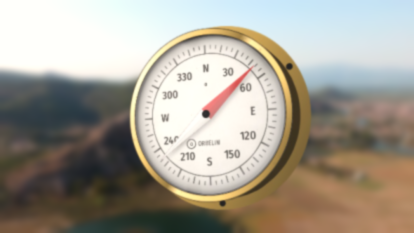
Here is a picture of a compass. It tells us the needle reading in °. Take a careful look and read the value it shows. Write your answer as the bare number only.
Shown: 50
